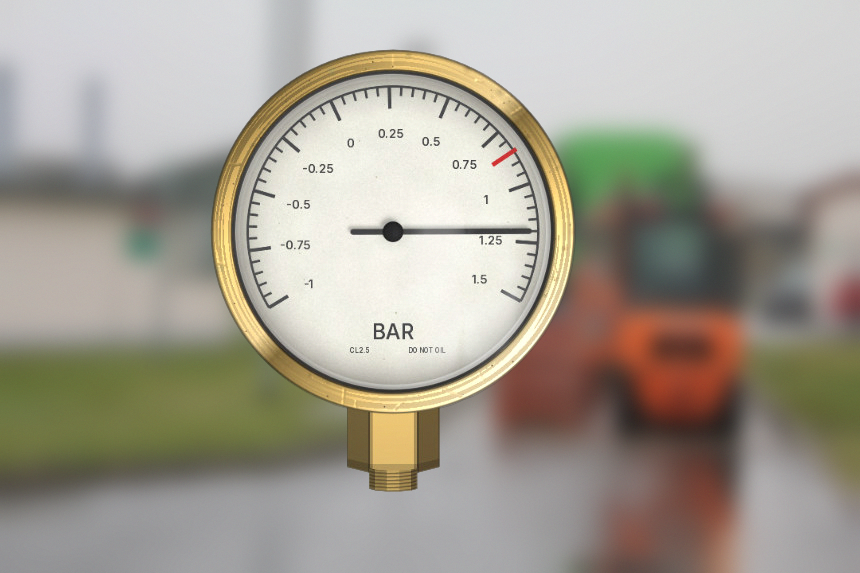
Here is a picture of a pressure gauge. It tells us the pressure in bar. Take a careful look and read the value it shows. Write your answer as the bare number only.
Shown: 1.2
